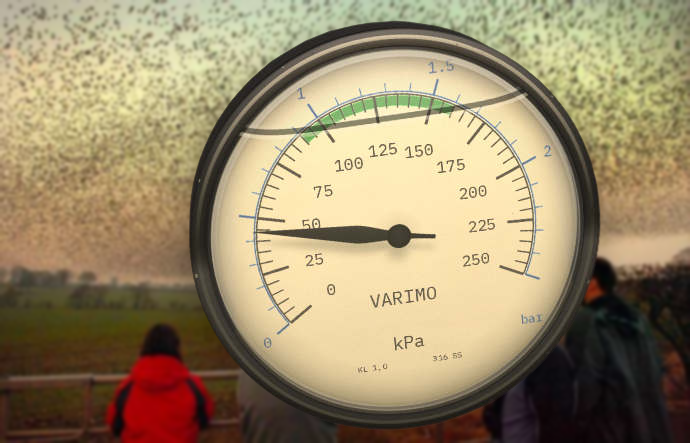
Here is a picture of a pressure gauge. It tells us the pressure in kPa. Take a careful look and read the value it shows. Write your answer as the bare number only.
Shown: 45
